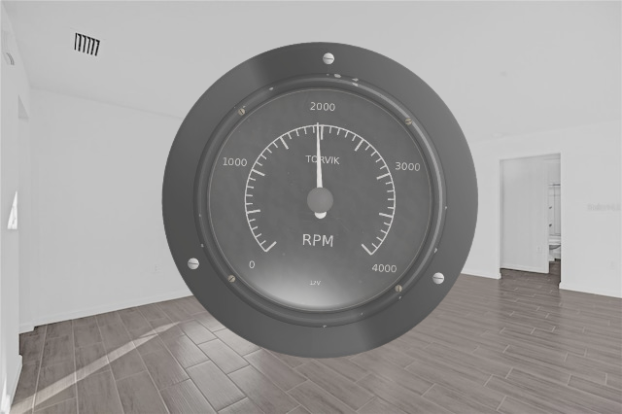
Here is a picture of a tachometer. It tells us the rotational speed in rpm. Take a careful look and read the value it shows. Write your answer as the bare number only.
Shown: 1950
